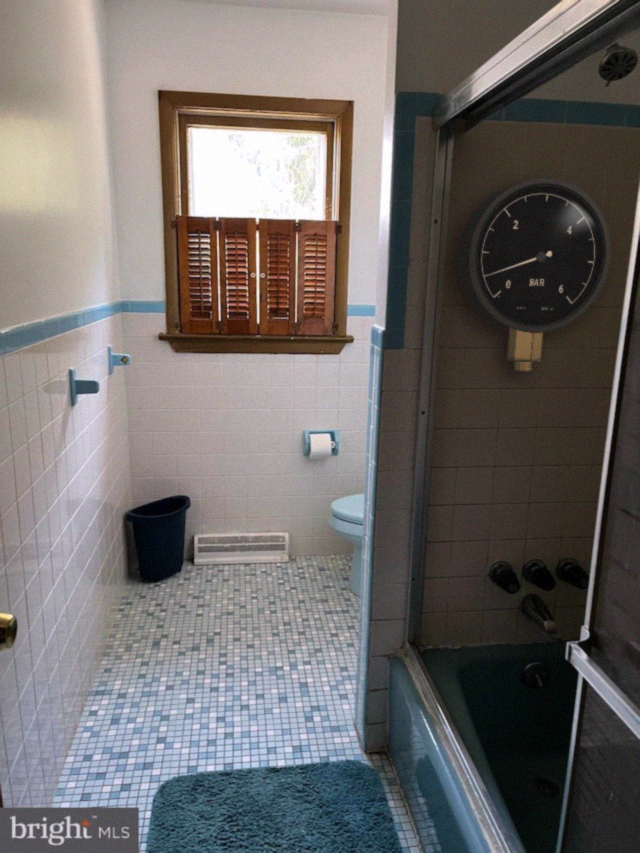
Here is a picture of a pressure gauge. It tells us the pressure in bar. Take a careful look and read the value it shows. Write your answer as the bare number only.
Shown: 0.5
